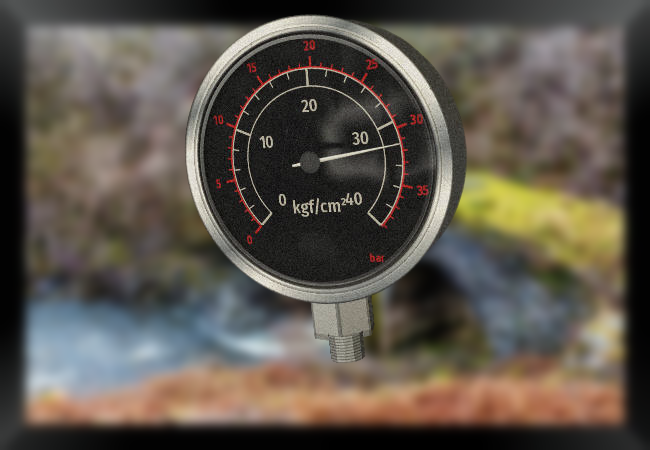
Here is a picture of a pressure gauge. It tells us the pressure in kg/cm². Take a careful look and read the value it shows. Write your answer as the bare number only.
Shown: 32
